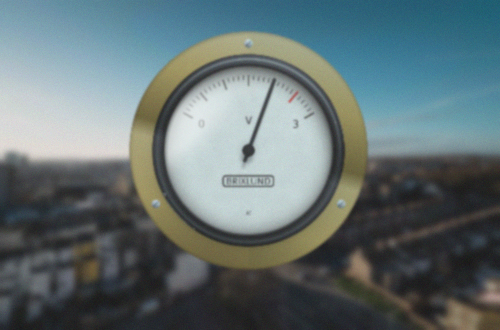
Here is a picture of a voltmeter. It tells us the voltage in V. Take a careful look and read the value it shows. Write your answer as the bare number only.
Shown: 2
